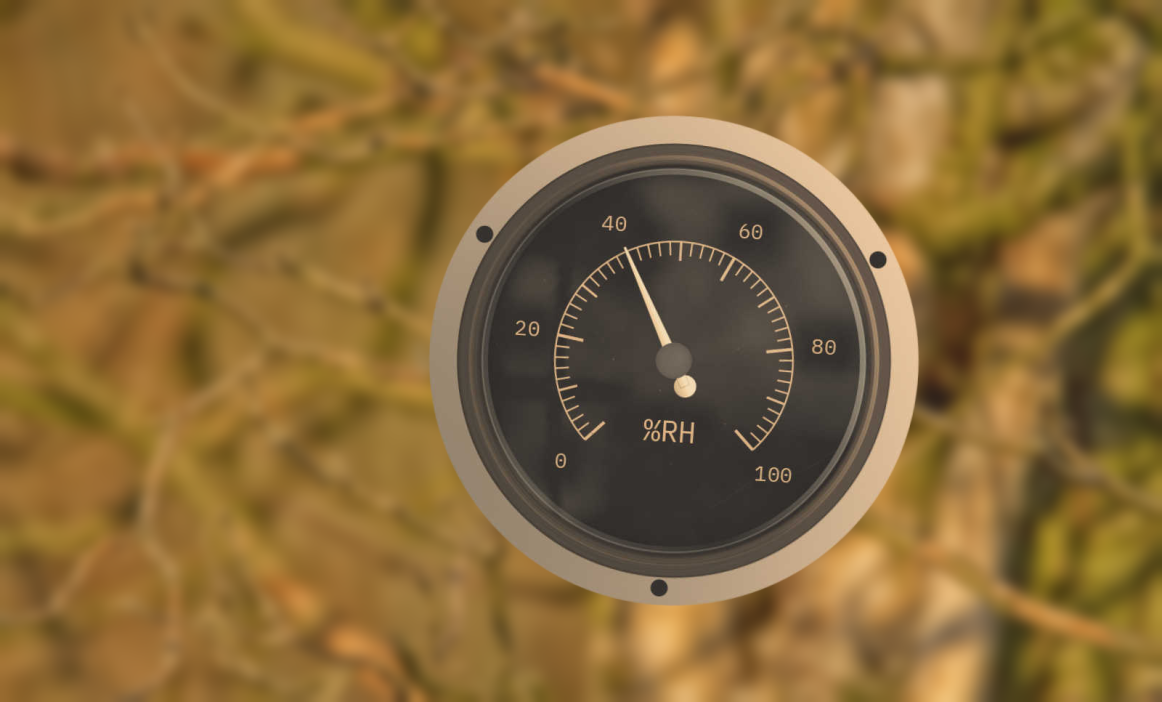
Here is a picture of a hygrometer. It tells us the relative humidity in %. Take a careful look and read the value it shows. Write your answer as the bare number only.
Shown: 40
